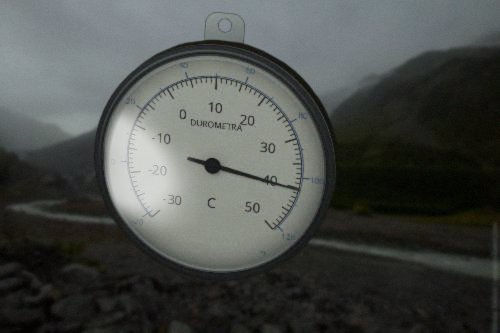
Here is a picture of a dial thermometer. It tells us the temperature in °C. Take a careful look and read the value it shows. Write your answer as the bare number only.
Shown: 40
